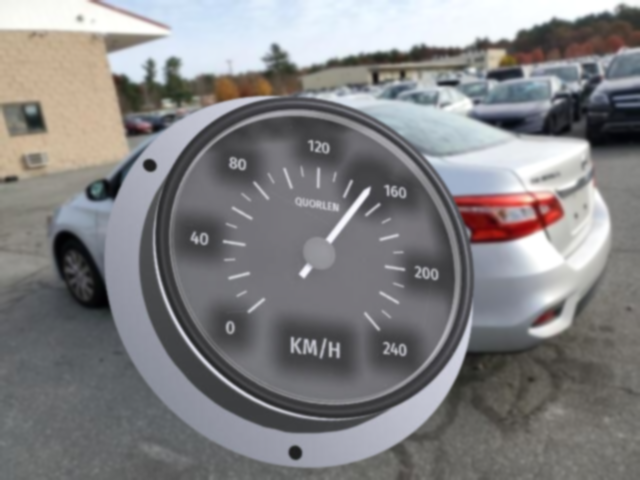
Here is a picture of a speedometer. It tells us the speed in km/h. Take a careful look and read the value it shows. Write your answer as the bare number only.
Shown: 150
